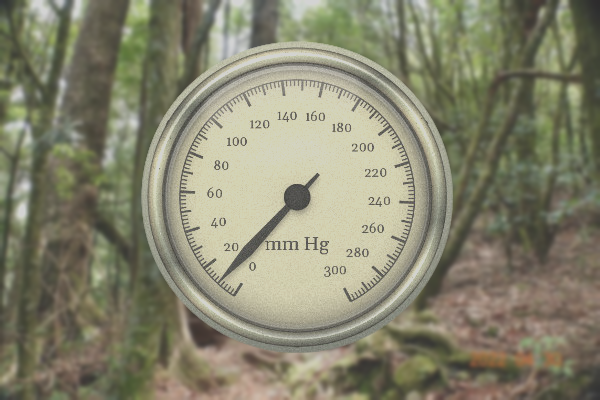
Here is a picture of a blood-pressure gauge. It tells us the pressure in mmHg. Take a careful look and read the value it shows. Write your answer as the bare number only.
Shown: 10
